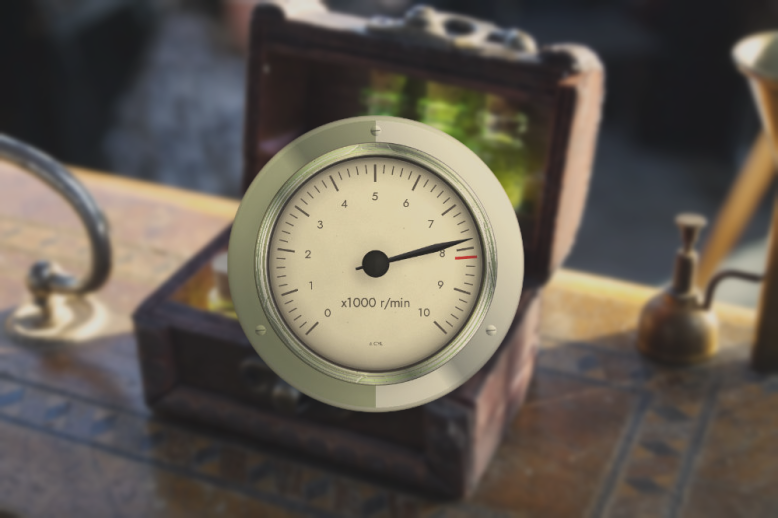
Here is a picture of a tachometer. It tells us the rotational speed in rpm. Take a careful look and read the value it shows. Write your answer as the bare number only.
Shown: 7800
